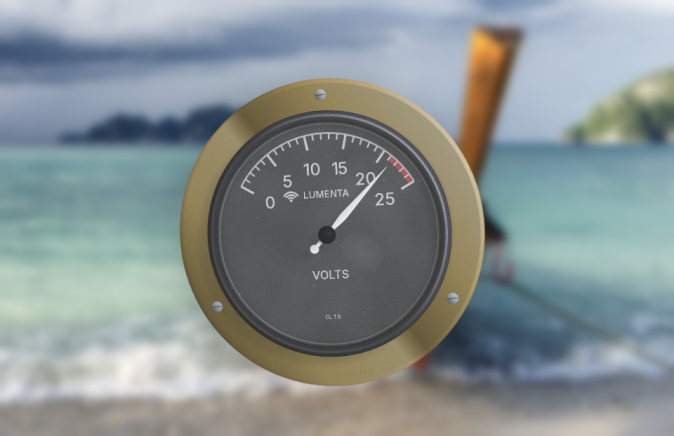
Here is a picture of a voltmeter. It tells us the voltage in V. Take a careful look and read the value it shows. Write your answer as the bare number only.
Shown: 21.5
